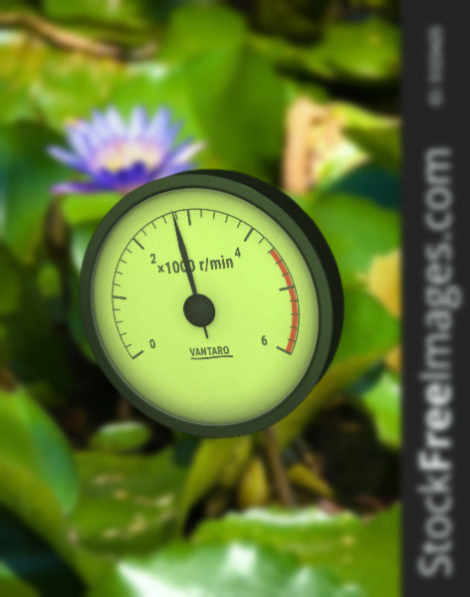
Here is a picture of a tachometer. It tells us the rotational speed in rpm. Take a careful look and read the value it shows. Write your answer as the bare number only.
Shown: 2800
